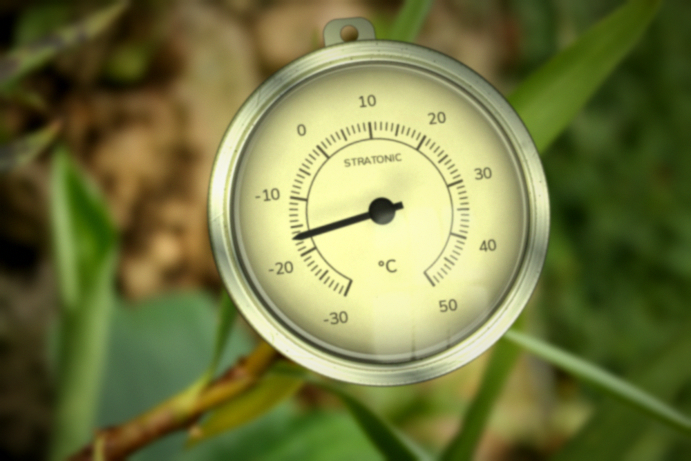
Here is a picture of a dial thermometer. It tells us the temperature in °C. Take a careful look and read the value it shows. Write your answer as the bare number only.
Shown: -17
